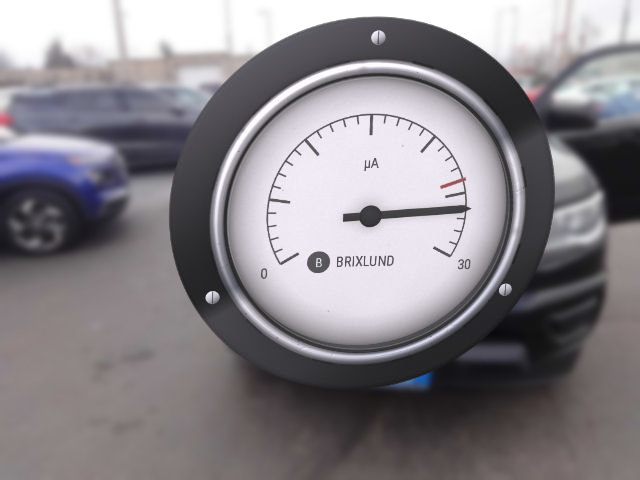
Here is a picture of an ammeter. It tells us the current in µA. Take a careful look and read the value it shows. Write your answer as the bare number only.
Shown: 26
